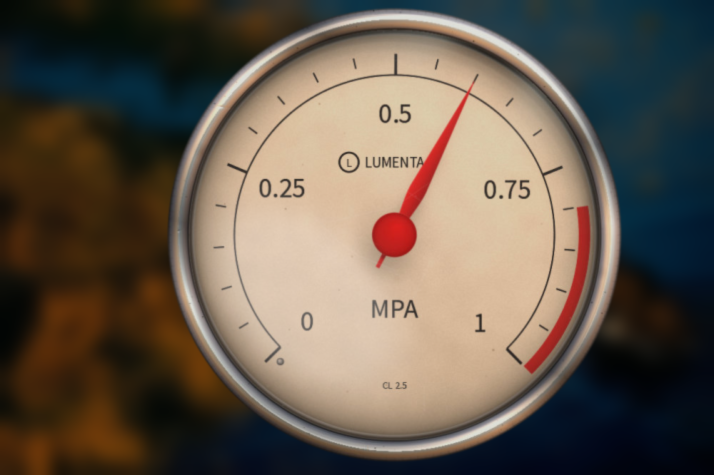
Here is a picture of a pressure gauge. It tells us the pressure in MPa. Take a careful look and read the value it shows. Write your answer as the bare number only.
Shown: 0.6
